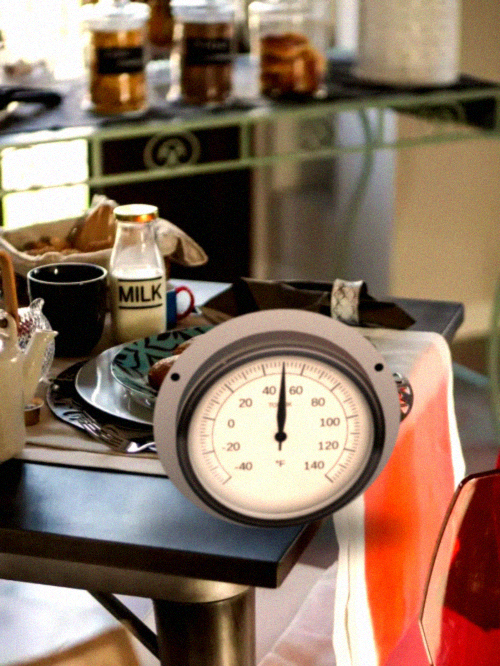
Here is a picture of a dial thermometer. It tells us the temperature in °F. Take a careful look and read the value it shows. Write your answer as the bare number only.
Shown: 50
